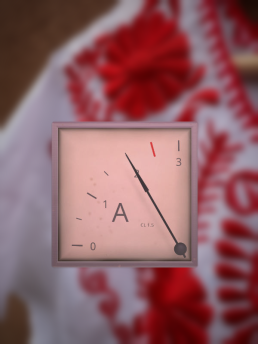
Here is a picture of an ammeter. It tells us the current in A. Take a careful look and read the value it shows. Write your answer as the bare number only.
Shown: 2
